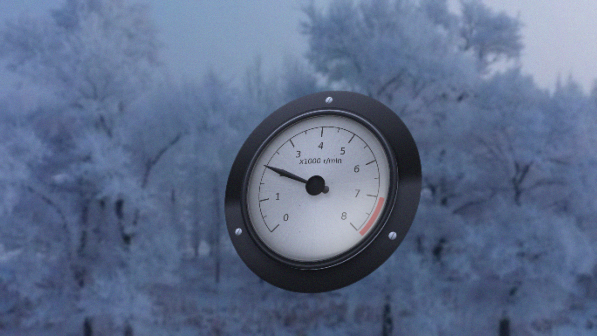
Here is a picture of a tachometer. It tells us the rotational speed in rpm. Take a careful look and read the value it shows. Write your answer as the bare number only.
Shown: 2000
